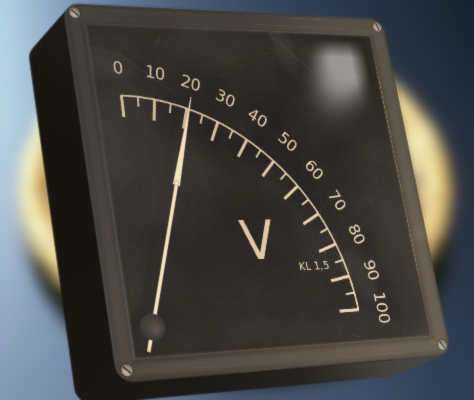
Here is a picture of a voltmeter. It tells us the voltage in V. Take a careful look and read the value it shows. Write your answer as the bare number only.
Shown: 20
